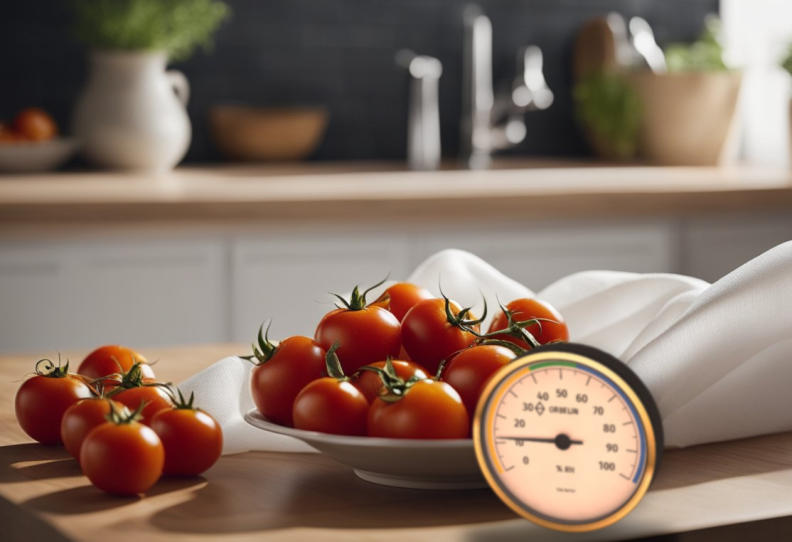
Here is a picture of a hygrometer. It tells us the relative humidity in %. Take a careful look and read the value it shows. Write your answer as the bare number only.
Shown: 12.5
